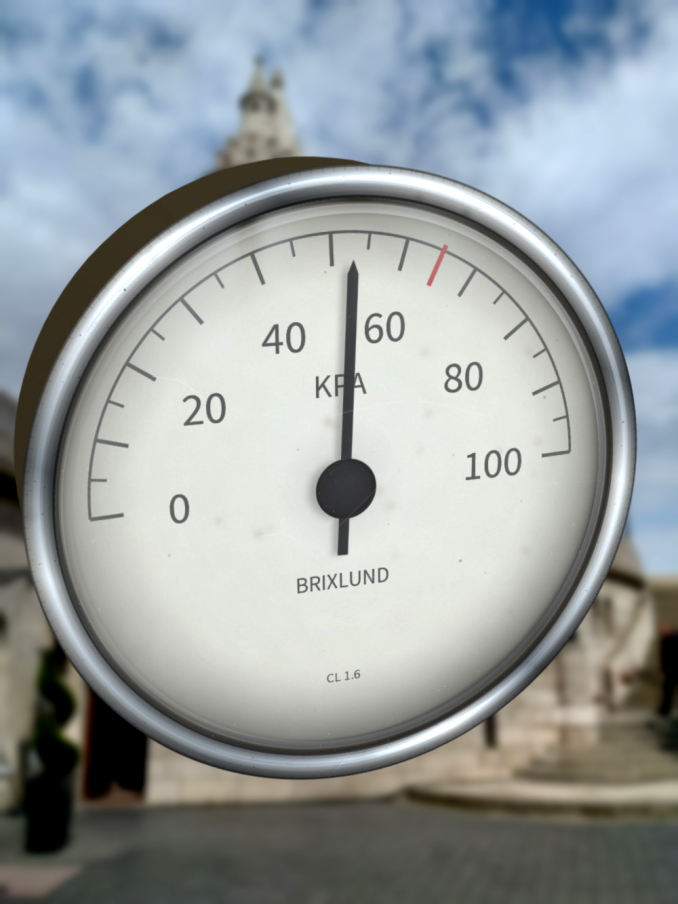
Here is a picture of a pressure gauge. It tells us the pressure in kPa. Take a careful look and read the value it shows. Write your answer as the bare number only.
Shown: 52.5
